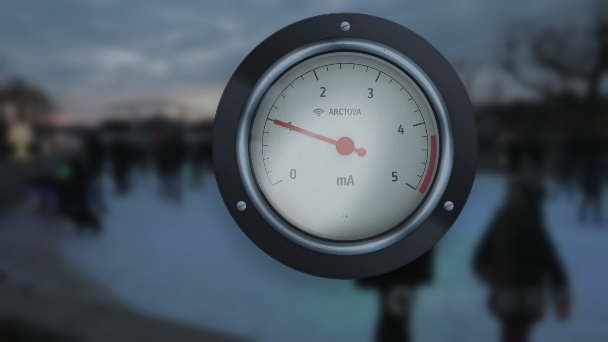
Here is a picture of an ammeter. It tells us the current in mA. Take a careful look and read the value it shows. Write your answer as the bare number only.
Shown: 1
